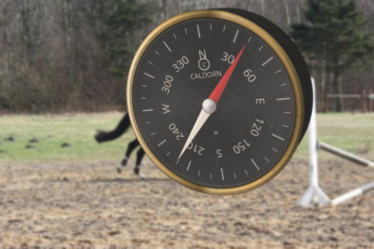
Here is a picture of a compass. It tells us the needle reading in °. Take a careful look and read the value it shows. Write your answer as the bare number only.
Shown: 40
